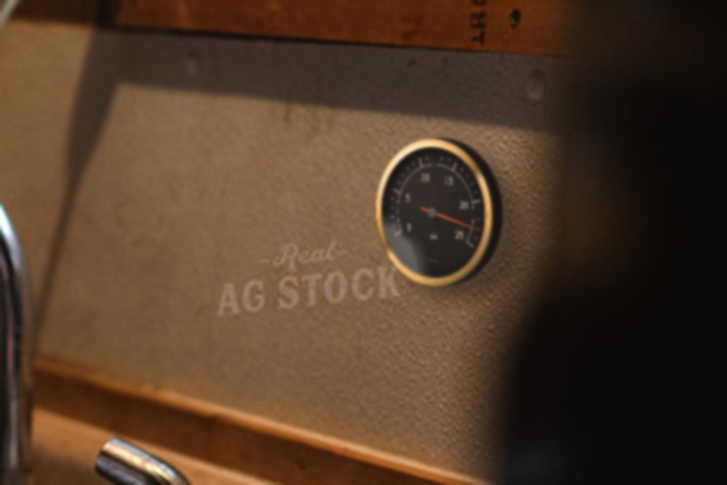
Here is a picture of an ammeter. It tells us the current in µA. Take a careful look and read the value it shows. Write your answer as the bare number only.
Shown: 23
